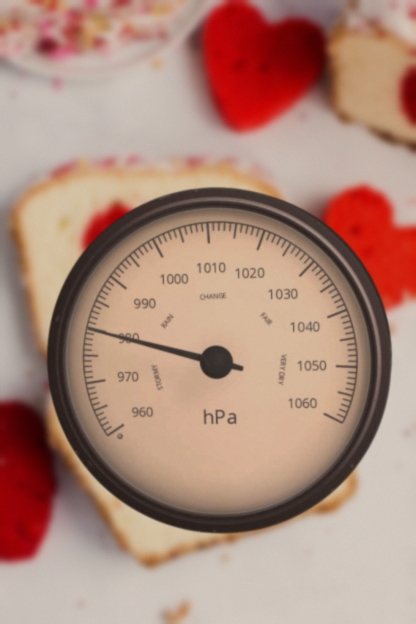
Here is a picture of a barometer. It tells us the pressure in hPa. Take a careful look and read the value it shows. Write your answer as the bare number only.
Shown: 980
